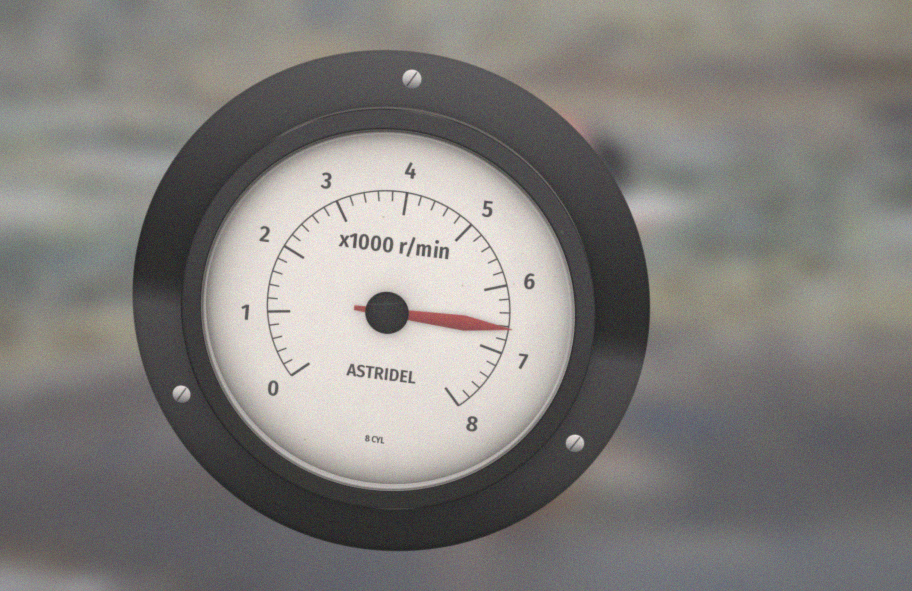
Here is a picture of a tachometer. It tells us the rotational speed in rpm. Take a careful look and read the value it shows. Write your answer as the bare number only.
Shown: 6600
